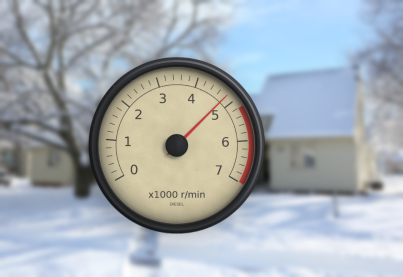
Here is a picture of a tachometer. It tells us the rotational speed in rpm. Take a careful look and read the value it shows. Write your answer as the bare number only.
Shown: 4800
